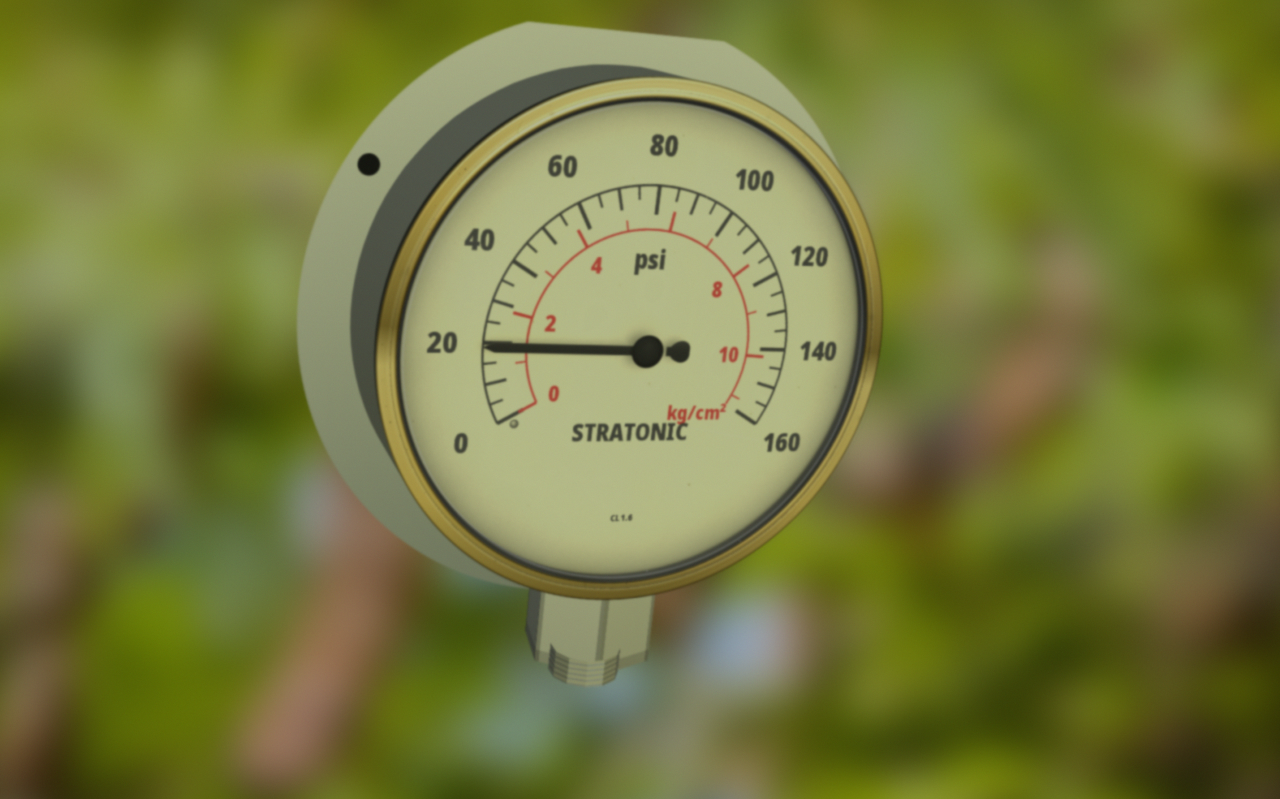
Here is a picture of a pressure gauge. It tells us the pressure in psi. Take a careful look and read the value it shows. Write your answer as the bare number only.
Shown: 20
